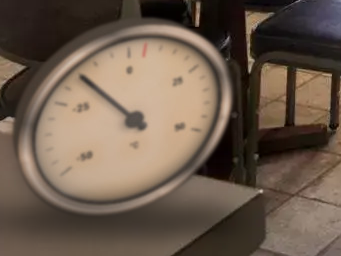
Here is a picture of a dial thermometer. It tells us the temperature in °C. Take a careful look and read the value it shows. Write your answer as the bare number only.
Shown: -15
